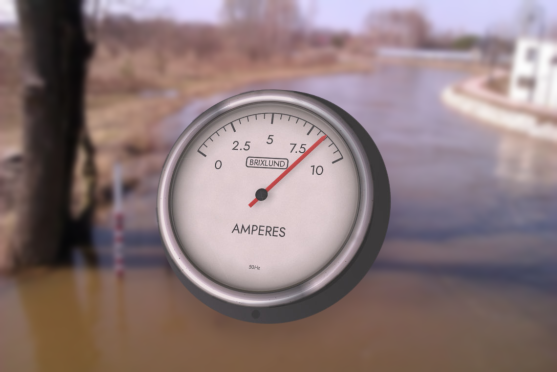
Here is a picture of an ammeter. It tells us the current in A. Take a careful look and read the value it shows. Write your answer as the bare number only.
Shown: 8.5
